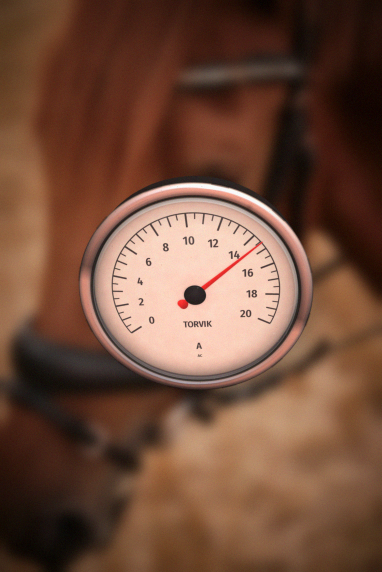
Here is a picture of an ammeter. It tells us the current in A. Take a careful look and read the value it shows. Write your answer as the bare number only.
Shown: 14.5
